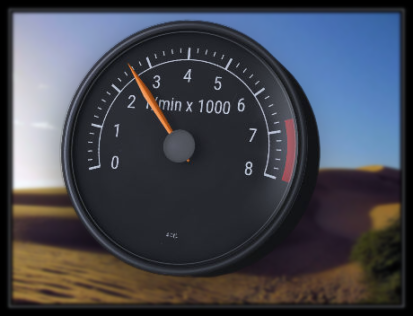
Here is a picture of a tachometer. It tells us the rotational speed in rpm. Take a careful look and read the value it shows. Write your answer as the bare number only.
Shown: 2600
